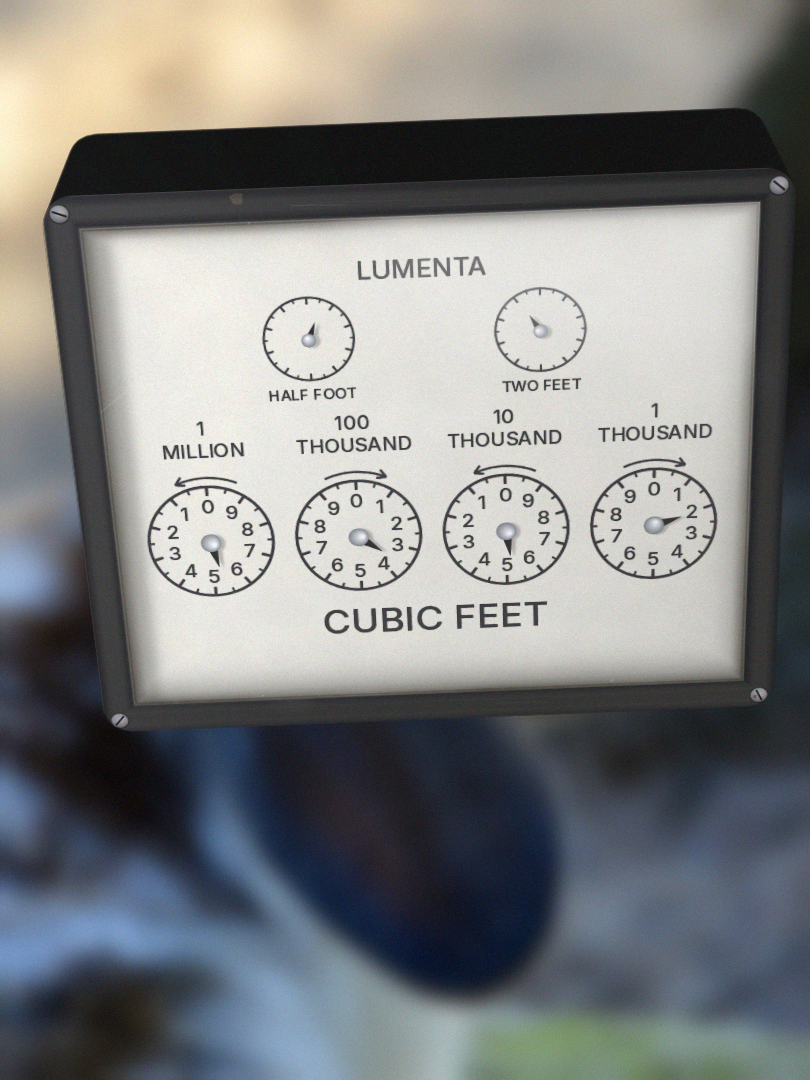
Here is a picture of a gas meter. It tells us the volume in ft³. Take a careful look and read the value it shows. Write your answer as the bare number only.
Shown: 535200
